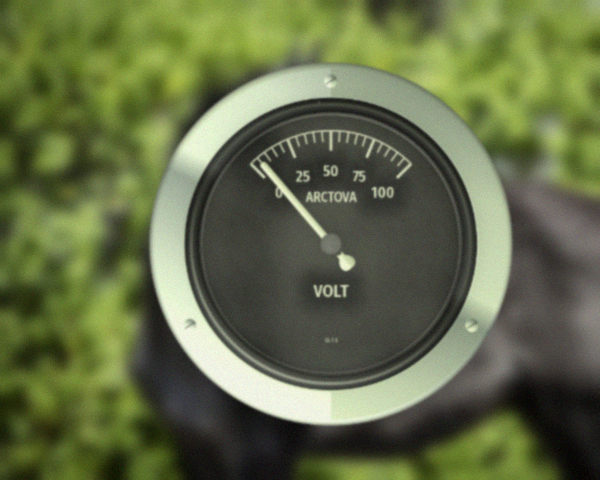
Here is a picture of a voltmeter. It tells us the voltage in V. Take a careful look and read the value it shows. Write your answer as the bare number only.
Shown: 5
